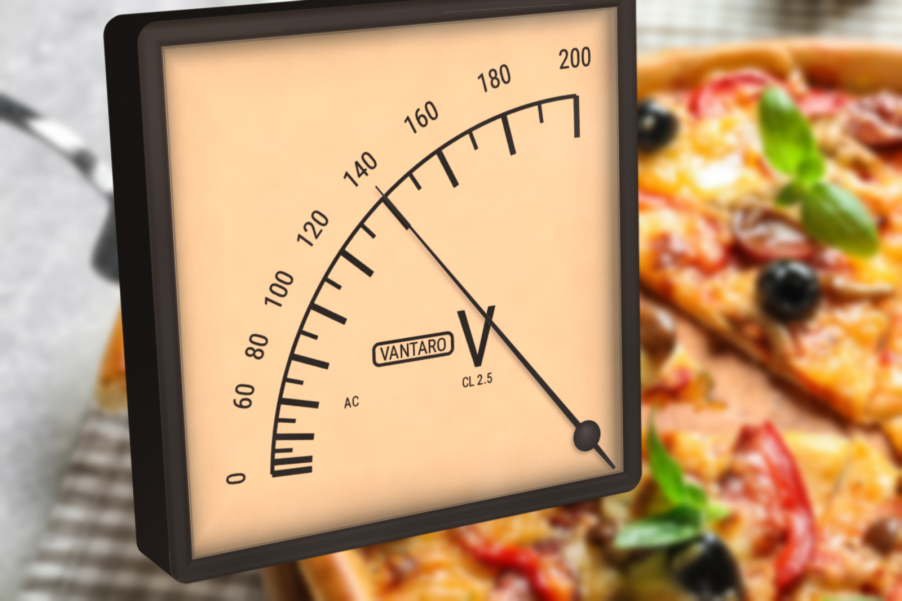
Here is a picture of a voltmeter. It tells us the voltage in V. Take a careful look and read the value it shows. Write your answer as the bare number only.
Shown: 140
